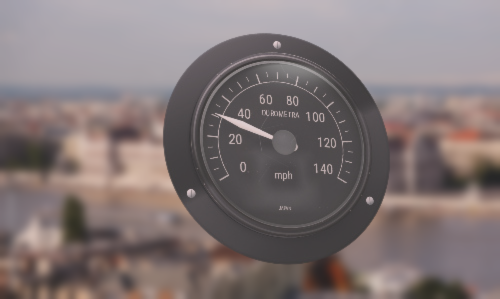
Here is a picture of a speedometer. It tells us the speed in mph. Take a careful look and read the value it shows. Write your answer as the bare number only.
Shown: 30
